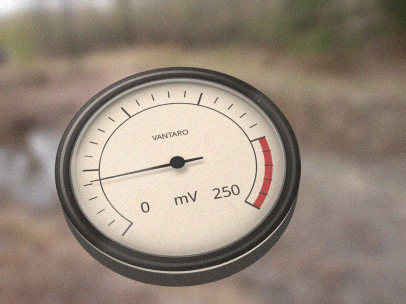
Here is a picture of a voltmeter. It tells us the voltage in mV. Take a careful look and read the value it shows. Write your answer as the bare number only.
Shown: 40
